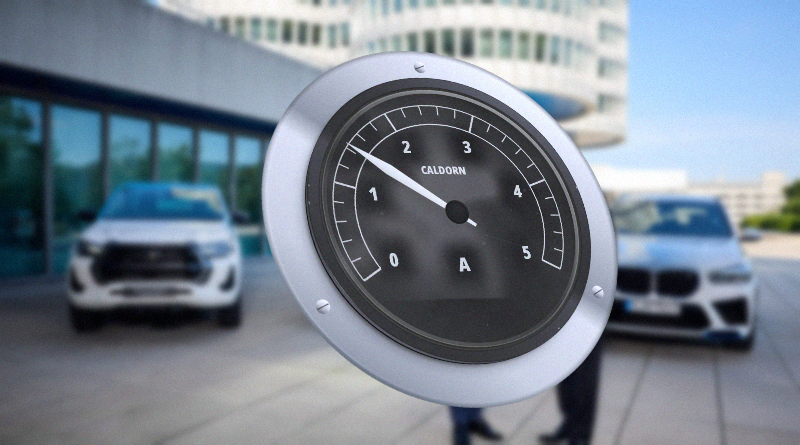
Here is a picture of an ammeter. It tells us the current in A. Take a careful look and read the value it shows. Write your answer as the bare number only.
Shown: 1.4
